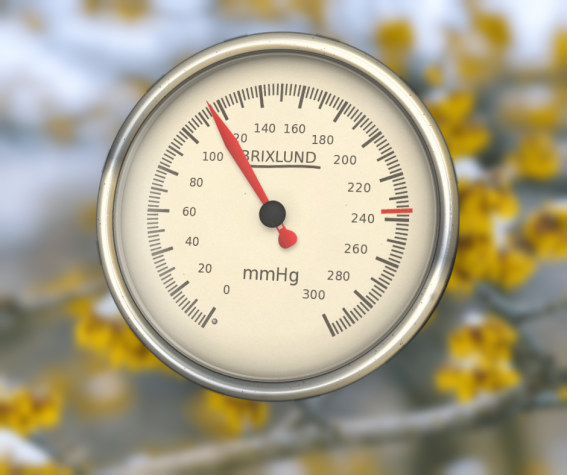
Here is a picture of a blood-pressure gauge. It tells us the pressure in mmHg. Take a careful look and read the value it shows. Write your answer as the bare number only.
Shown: 116
